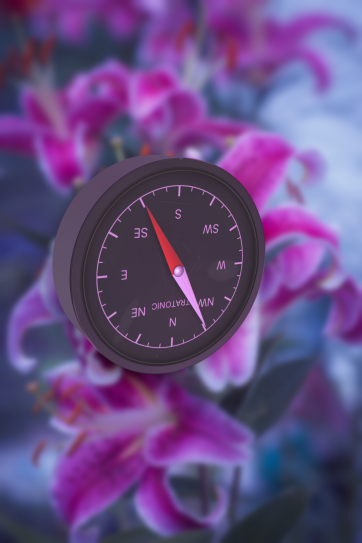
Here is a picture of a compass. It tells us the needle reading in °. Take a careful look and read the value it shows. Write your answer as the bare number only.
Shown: 150
